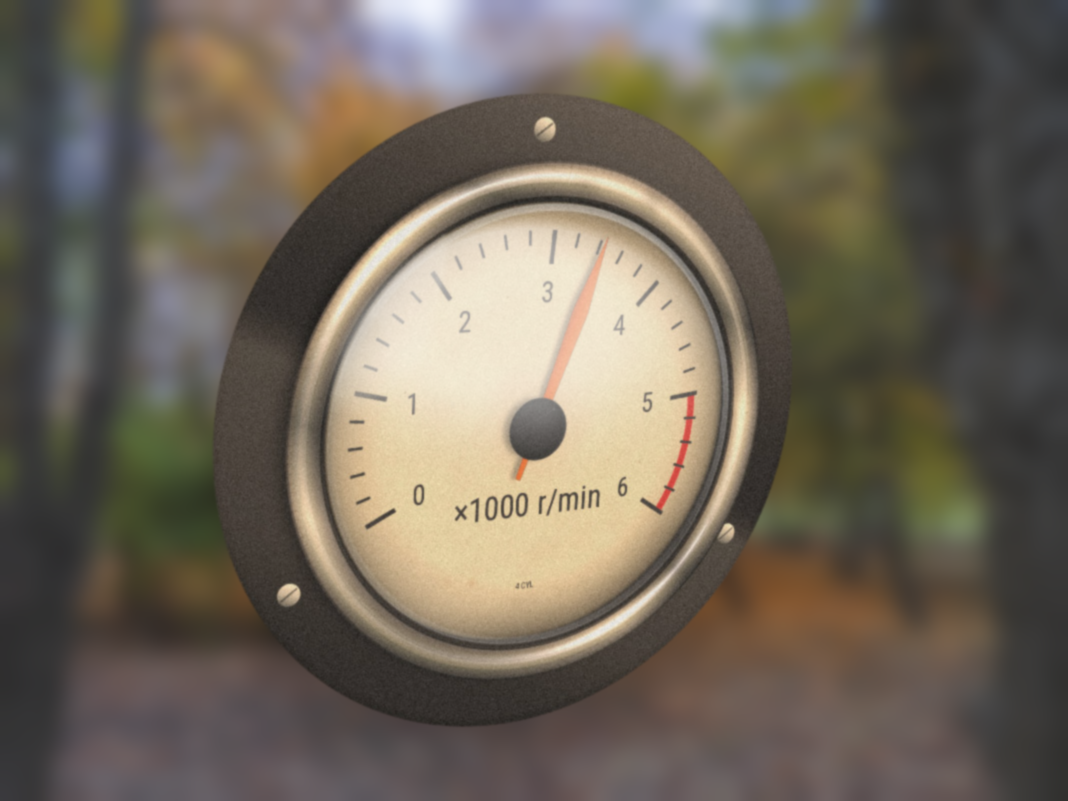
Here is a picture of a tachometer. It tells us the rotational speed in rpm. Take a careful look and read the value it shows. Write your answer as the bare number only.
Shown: 3400
